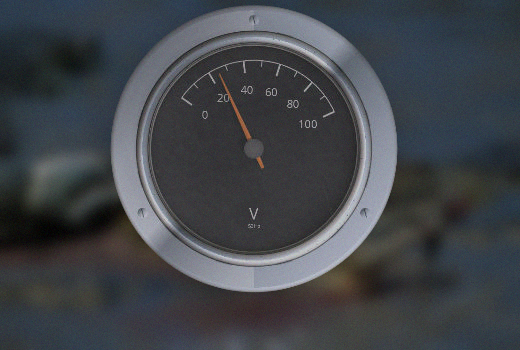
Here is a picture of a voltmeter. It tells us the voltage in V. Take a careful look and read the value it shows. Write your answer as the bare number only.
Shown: 25
